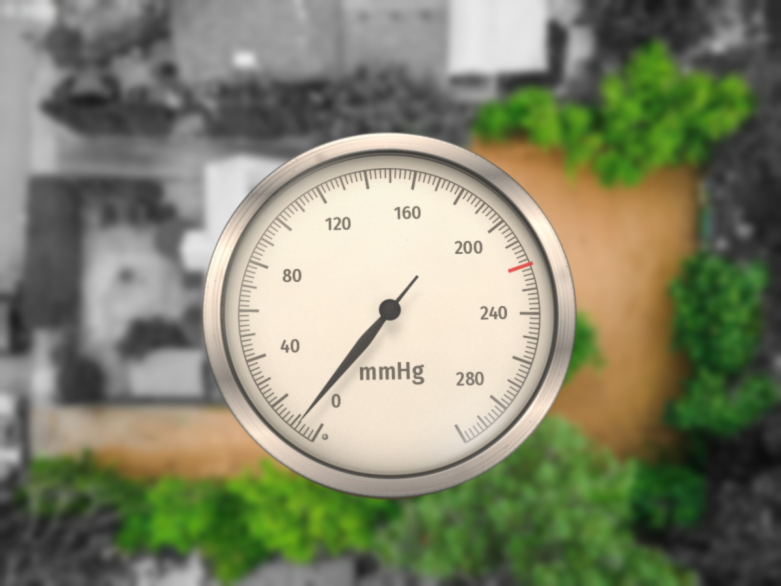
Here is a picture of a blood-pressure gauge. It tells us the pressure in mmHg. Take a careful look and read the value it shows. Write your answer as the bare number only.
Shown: 8
